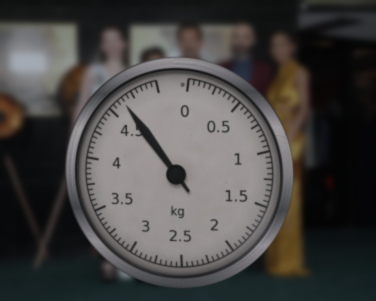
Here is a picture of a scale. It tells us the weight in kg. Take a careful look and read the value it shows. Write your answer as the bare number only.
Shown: 4.65
